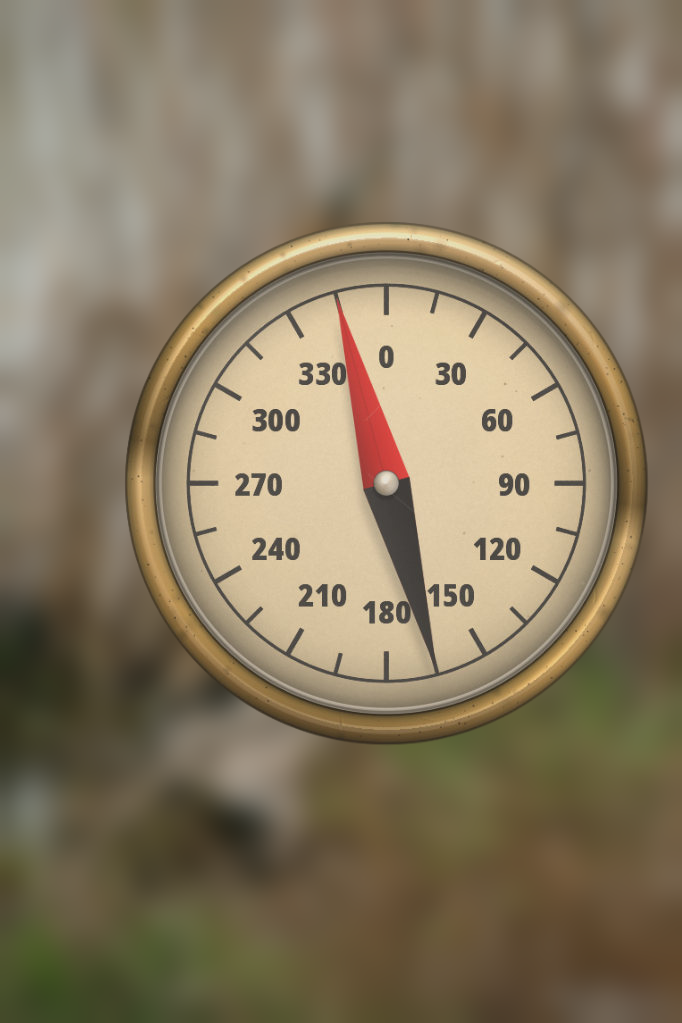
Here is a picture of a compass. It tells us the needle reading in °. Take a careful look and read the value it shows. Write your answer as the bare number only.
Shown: 345
